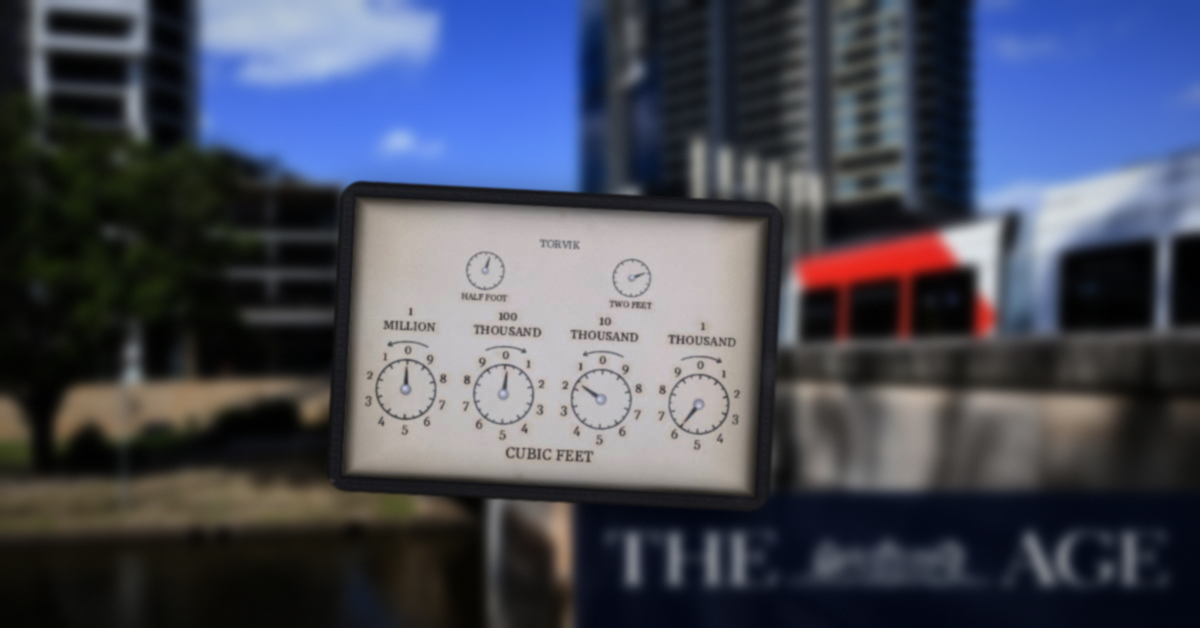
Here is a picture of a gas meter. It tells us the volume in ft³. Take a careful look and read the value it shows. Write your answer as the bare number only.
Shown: 1600
